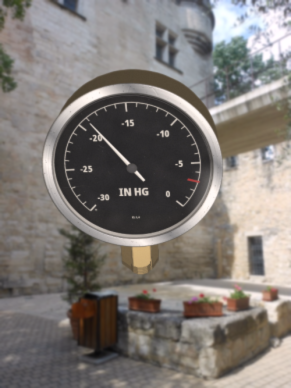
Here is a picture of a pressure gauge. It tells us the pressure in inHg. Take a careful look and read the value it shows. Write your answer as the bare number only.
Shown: -19
